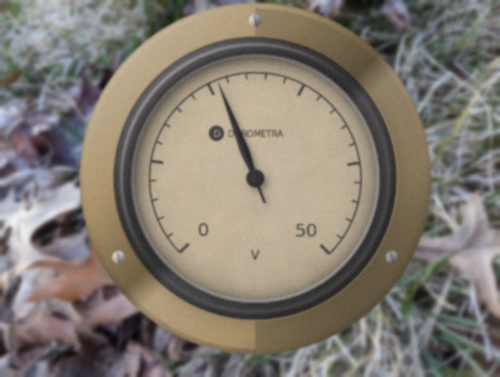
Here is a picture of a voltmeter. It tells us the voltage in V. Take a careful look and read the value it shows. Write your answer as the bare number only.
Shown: 21
